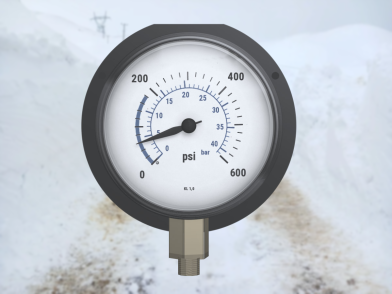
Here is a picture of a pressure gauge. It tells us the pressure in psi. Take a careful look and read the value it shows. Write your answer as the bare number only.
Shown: 60
